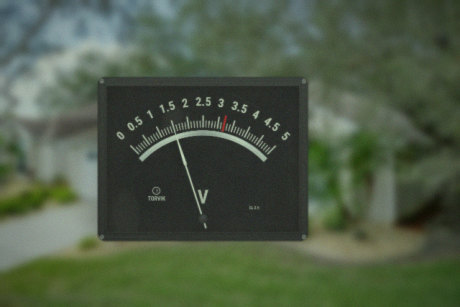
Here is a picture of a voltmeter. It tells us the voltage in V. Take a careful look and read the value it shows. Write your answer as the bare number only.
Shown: 1.5
